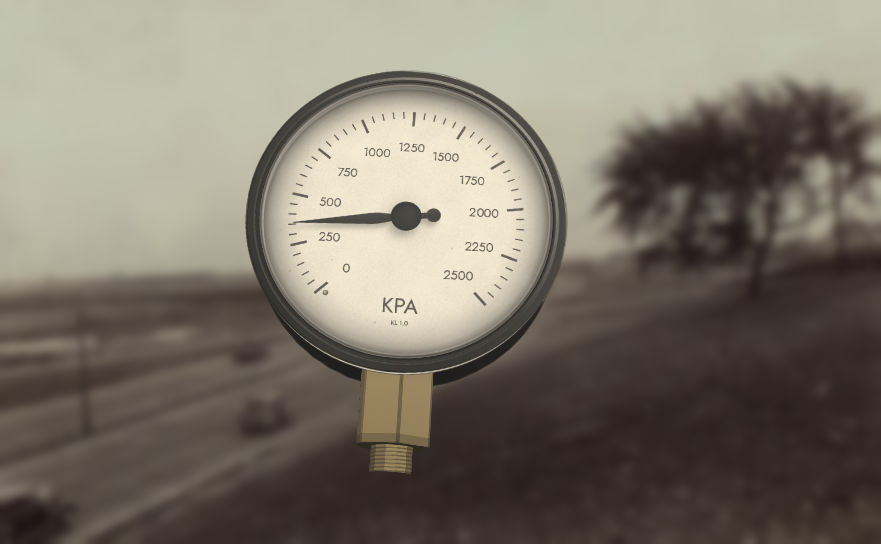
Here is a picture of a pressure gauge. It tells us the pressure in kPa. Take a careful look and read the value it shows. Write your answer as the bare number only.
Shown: 350
